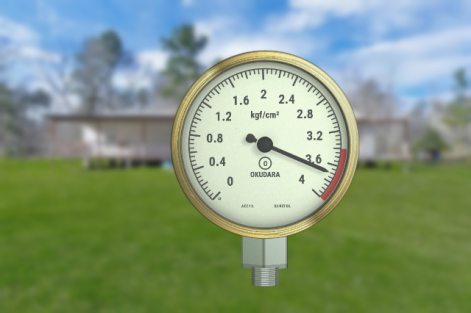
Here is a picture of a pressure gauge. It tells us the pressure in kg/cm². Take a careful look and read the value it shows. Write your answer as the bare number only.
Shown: 3.7
